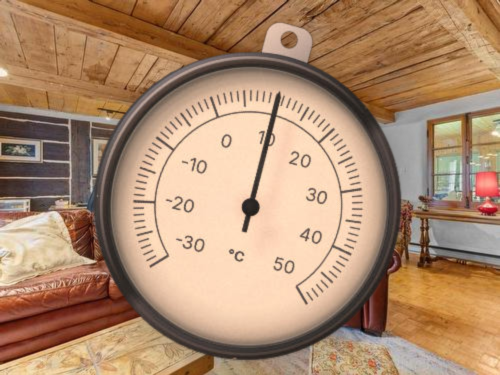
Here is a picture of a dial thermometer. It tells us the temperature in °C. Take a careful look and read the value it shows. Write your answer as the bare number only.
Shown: 10
